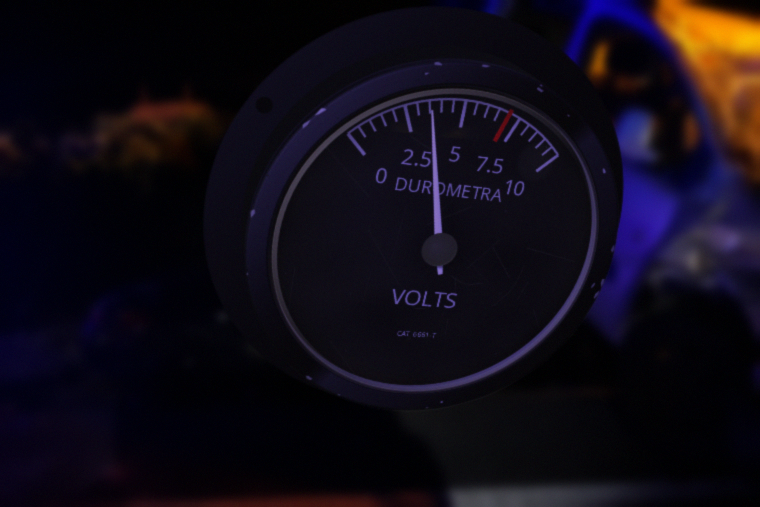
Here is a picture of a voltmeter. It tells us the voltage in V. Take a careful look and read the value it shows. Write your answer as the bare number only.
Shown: 3.5
